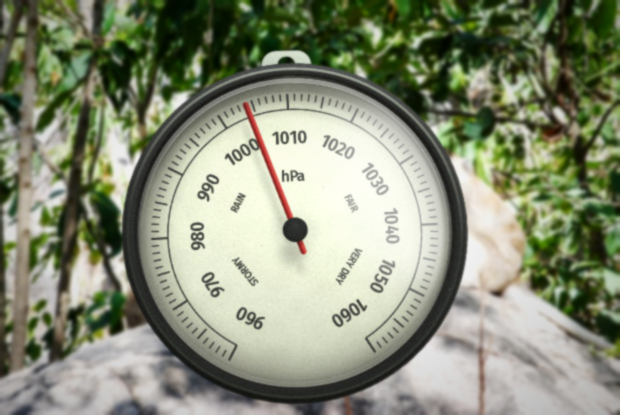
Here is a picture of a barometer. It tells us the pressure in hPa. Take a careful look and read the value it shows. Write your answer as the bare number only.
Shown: 1004
